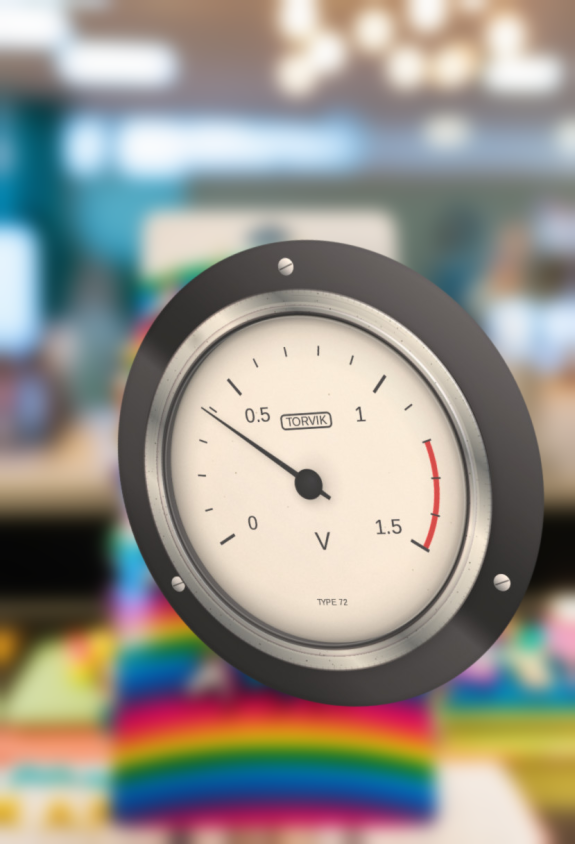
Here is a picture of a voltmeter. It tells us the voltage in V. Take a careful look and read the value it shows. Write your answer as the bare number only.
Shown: 0.4
